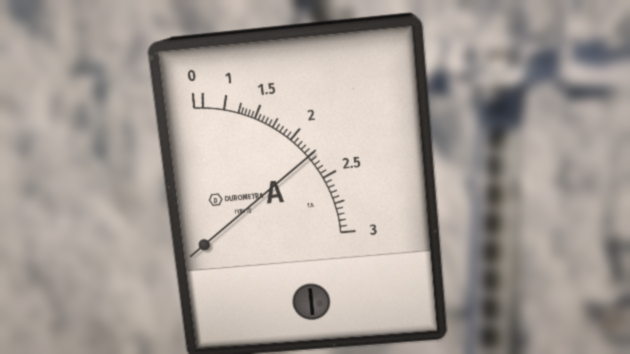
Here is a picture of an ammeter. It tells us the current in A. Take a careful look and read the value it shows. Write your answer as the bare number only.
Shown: 2.25
